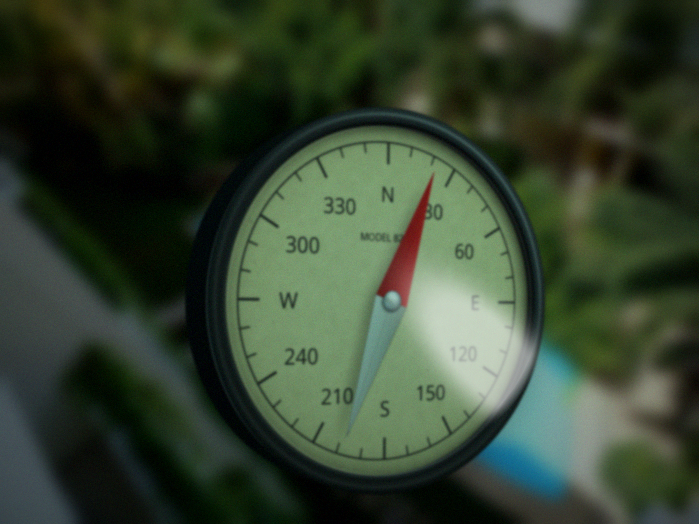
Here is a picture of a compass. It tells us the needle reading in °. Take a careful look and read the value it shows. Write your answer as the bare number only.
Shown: 20
